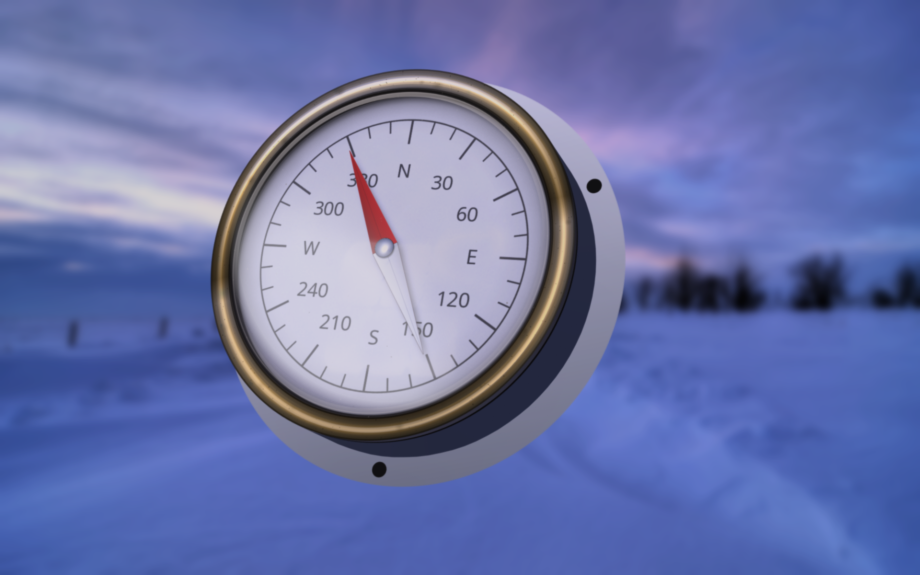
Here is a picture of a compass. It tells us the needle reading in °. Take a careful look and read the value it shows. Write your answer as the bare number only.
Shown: 330
